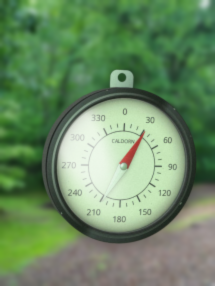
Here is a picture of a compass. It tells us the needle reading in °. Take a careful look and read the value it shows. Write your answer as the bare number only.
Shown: 30
